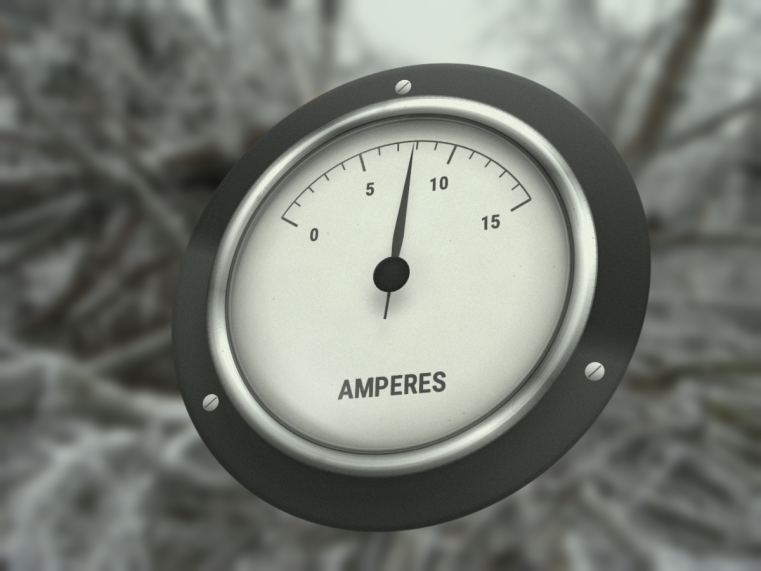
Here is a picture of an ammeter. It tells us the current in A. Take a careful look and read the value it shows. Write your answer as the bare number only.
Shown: 8
